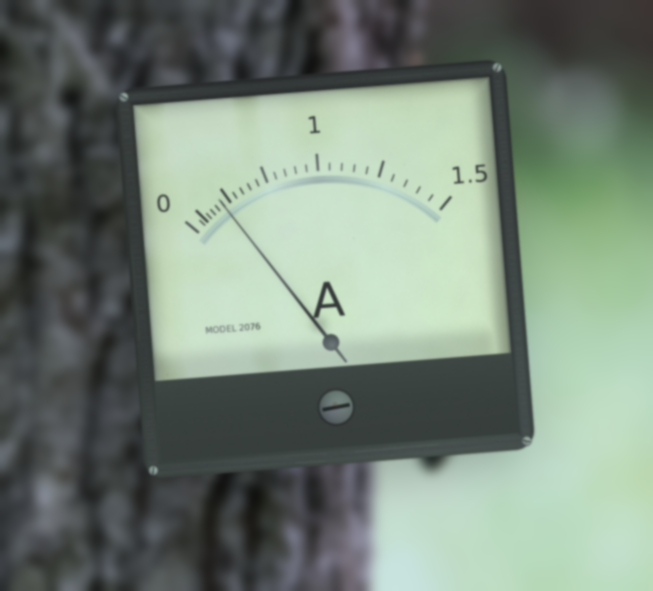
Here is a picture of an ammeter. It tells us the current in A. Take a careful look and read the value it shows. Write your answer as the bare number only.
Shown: 0.45
